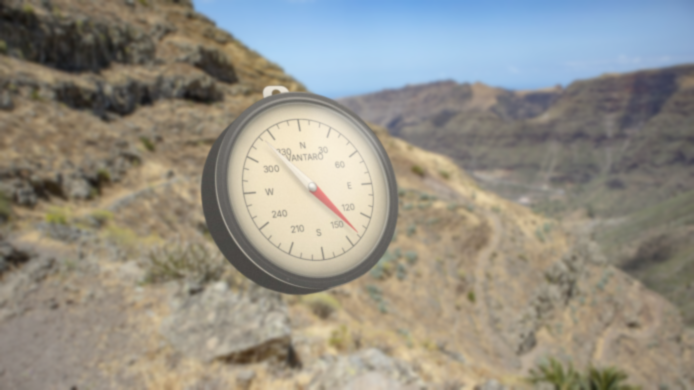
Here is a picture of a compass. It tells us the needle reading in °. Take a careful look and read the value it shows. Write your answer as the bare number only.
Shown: 140
